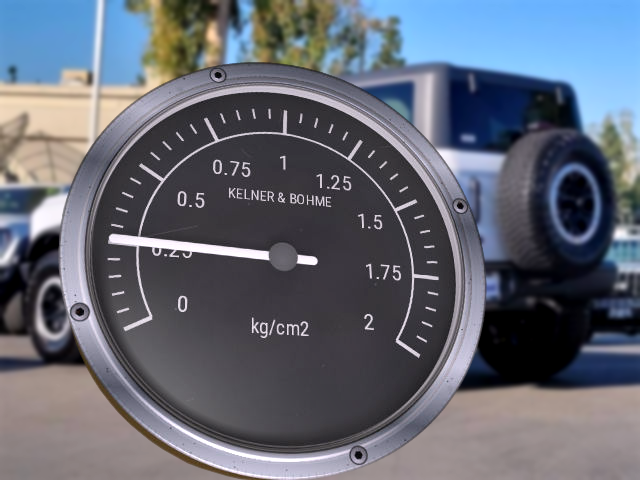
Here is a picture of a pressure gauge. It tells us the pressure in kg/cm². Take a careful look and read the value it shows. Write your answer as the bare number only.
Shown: 0.25
